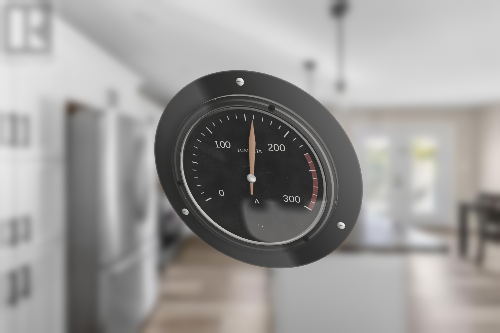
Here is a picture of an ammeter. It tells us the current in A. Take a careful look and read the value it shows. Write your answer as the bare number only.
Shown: 160
